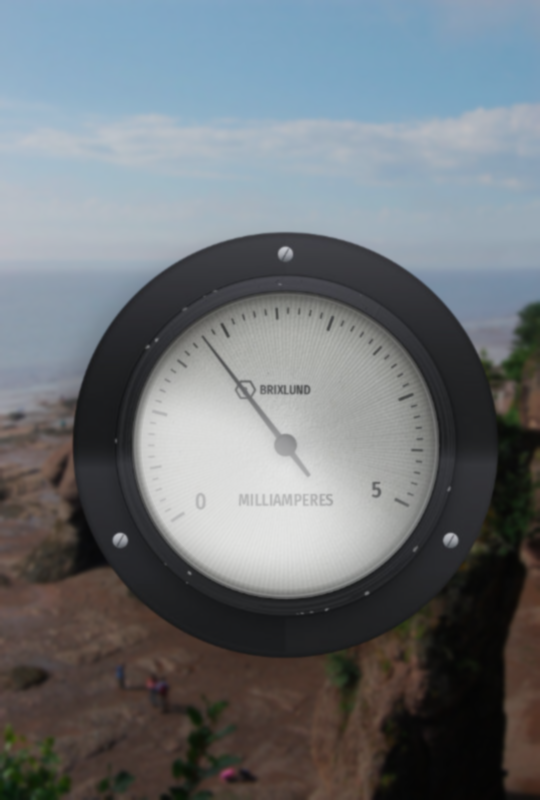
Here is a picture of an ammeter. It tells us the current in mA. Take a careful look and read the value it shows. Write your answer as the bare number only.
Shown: 1.8
